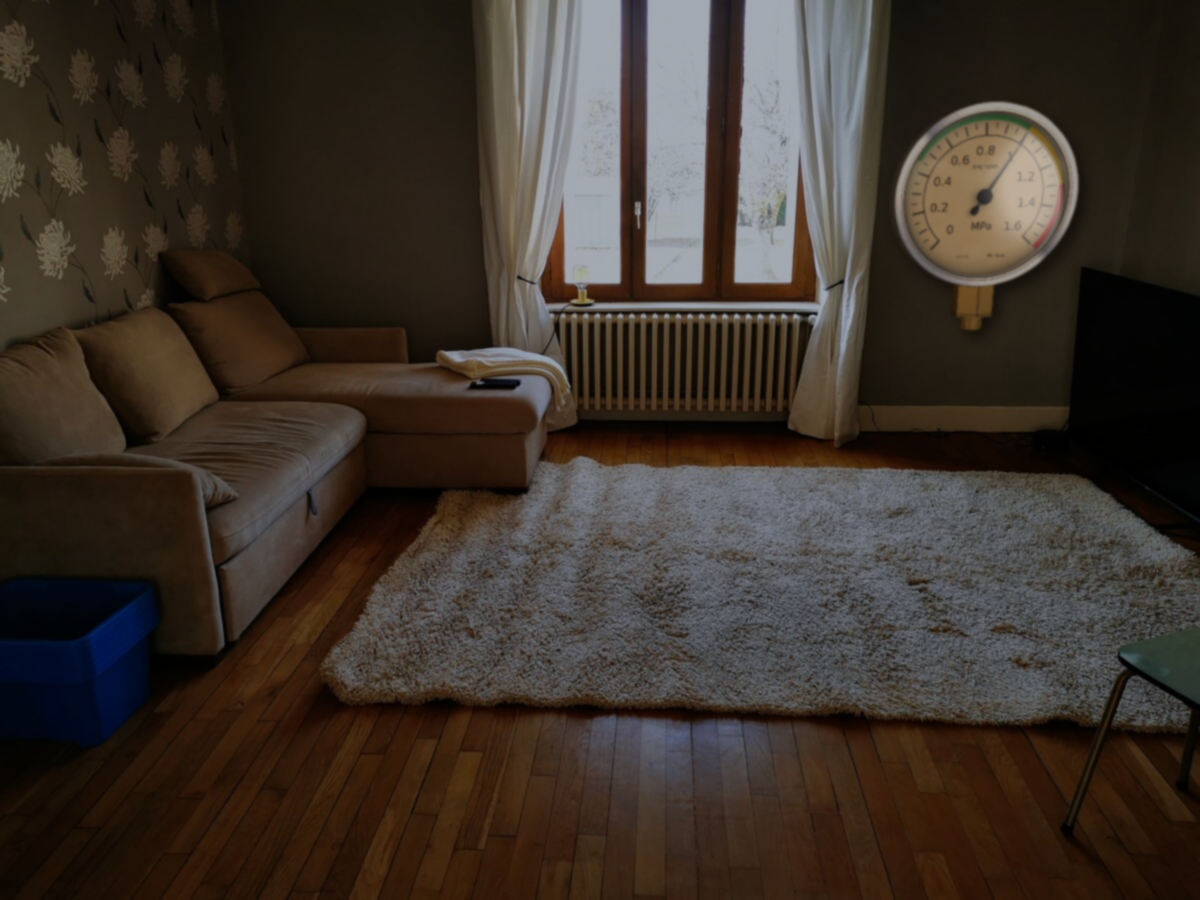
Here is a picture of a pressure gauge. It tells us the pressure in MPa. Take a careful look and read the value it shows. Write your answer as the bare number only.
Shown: 1
